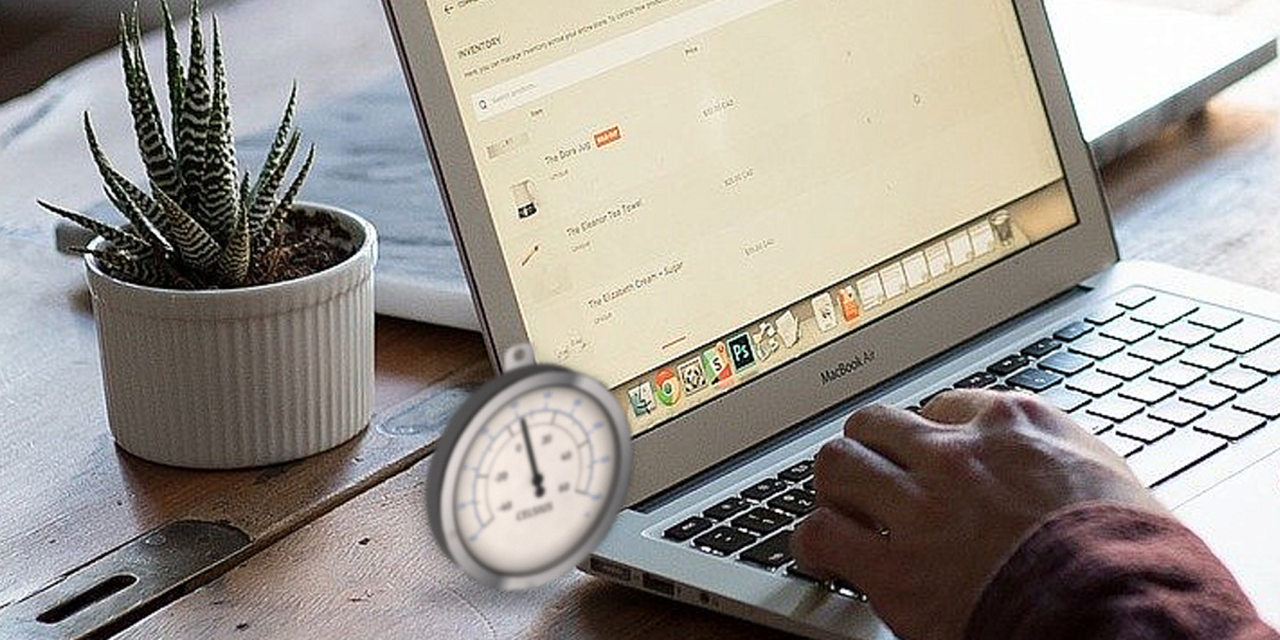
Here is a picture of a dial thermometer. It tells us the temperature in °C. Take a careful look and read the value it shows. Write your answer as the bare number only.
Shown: 5
